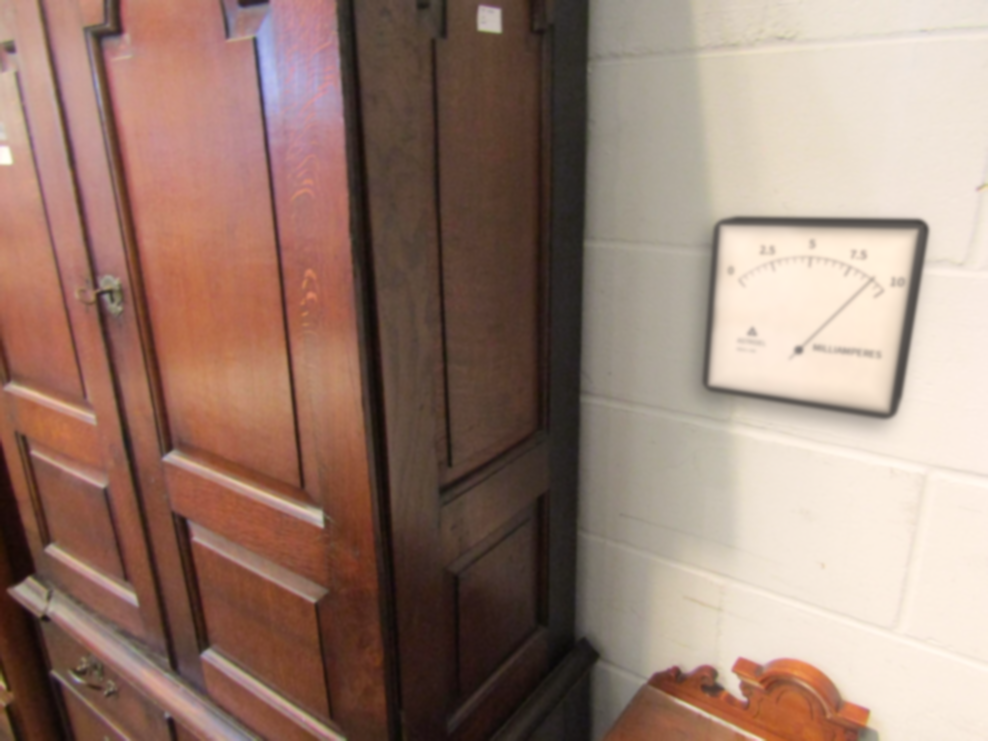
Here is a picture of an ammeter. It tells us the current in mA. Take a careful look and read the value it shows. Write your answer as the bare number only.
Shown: 9
